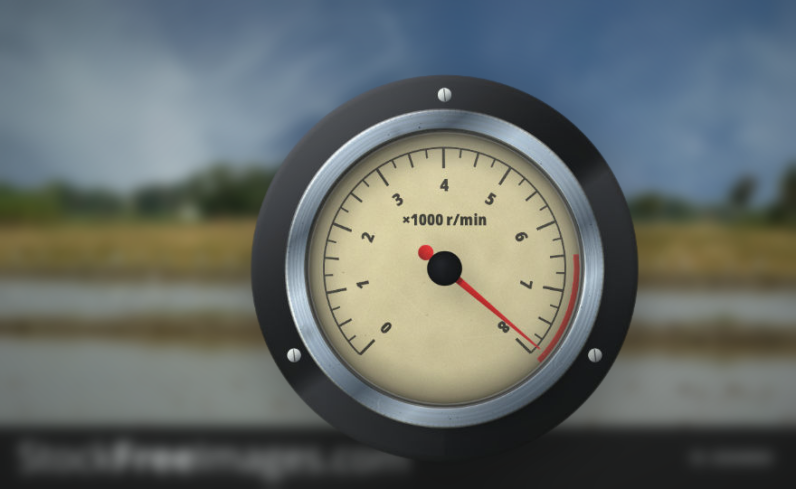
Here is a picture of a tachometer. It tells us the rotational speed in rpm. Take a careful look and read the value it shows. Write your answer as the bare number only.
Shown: 7875
